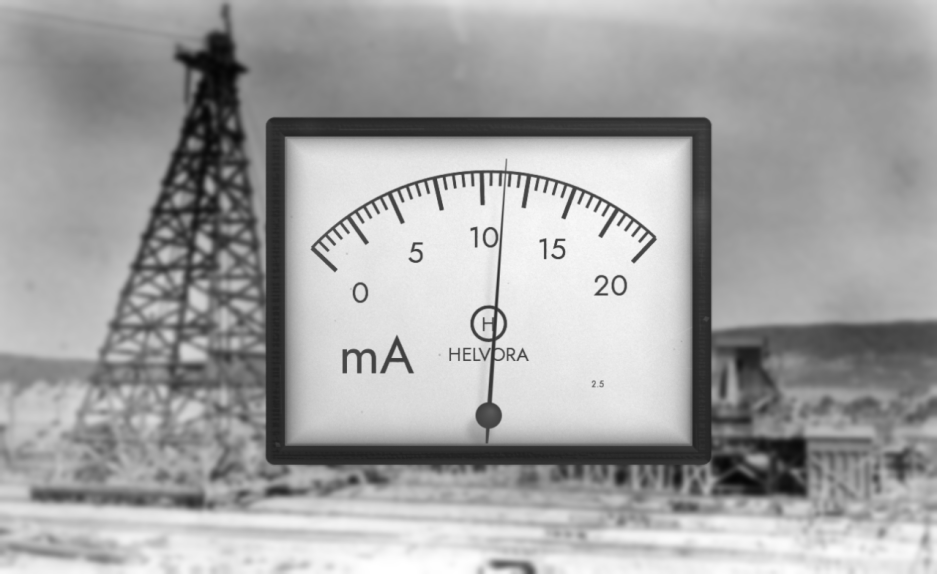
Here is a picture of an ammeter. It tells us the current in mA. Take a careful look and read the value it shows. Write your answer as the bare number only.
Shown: 11.25
